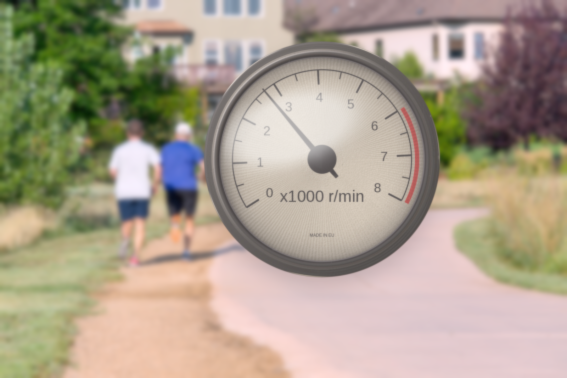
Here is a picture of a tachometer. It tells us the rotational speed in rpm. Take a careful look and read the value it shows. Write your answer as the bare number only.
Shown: 2750
